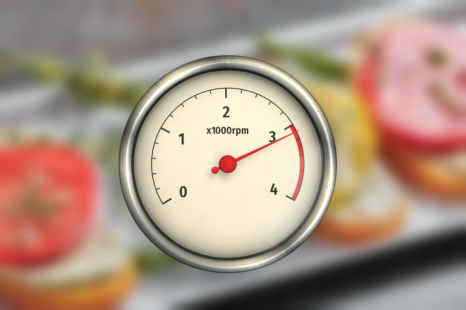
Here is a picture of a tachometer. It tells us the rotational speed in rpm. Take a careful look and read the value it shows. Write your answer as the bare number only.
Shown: 3100
